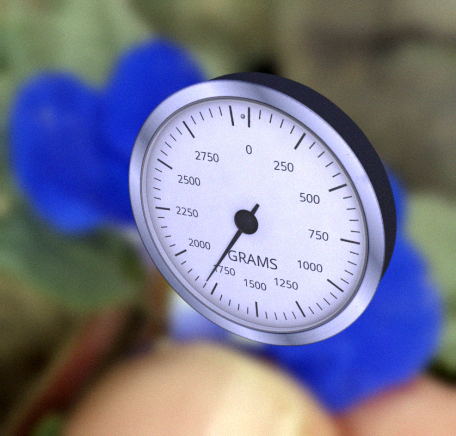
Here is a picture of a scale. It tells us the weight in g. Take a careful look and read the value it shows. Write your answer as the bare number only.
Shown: 1800
